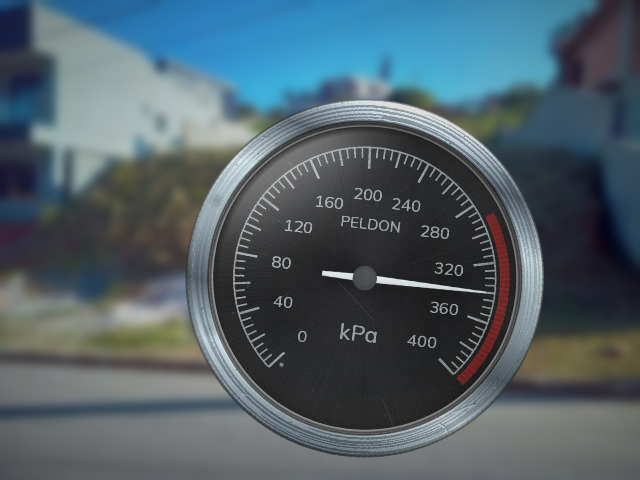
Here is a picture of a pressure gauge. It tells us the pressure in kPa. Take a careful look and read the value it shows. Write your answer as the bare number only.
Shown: 340
